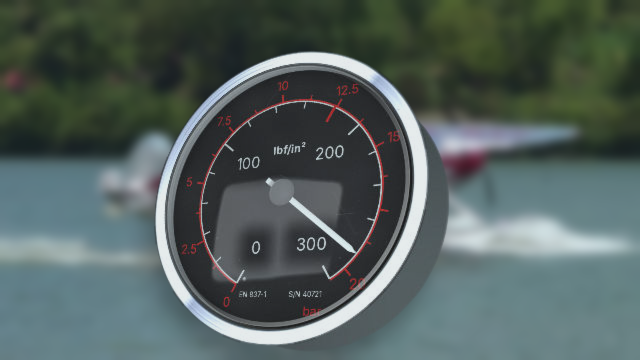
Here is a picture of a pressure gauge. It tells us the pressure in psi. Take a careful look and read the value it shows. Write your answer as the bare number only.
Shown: 280
